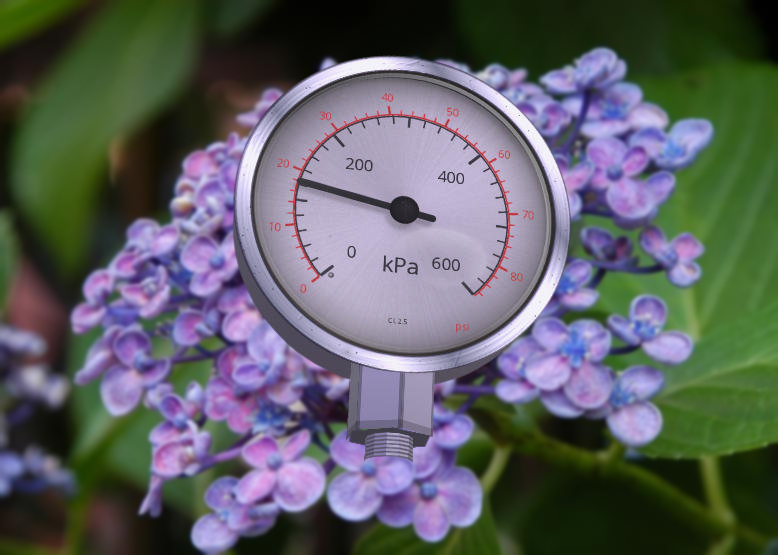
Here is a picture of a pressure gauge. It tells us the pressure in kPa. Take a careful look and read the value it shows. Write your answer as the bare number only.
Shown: 120
